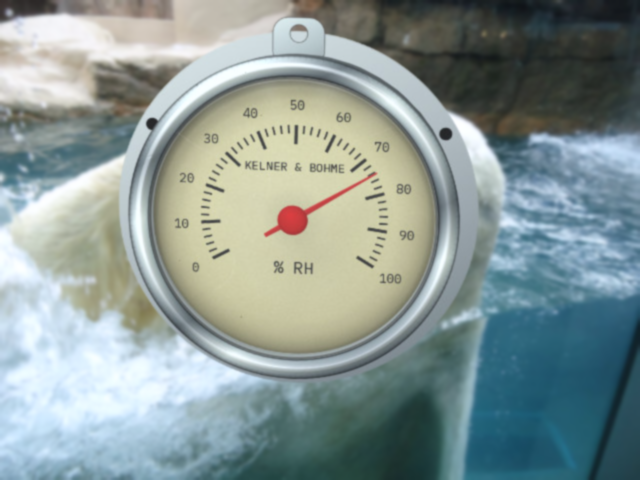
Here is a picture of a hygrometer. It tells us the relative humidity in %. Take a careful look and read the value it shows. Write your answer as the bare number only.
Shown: 74
